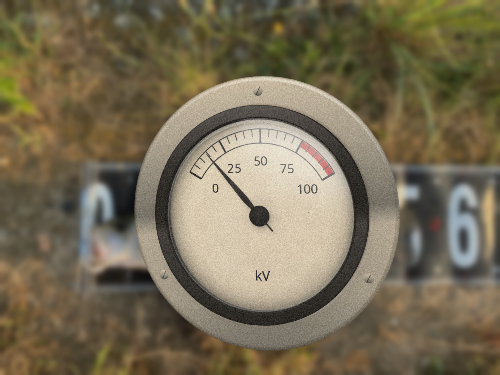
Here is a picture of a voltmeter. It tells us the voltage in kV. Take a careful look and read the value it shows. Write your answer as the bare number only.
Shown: 15
